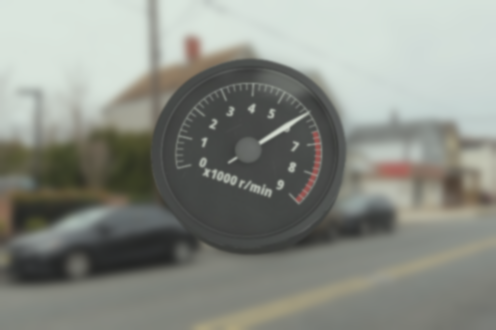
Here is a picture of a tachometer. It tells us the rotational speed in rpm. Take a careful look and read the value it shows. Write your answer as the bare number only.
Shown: 6000
